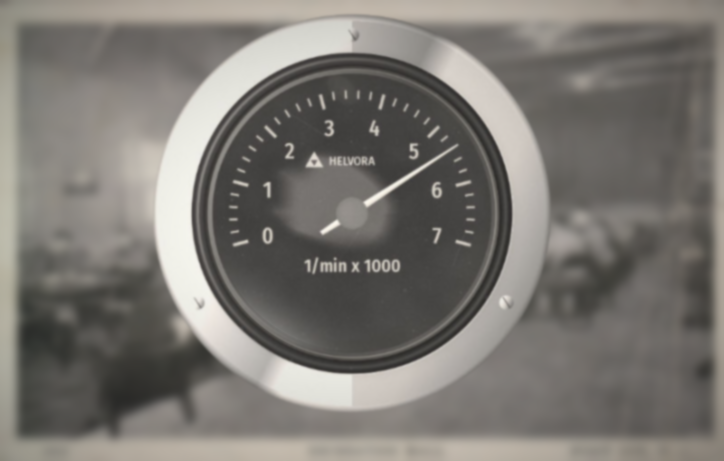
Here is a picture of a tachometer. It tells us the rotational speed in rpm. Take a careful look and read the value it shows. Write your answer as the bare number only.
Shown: 5400
